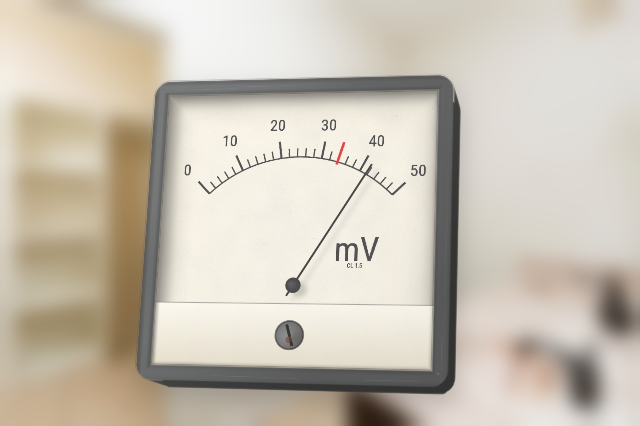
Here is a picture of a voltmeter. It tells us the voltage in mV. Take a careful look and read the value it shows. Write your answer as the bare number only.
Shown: 42
